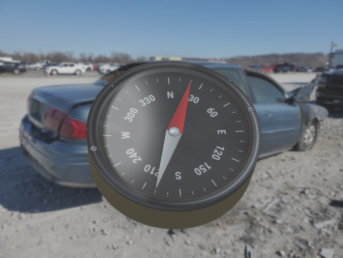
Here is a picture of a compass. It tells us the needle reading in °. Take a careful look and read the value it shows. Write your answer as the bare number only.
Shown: 20
